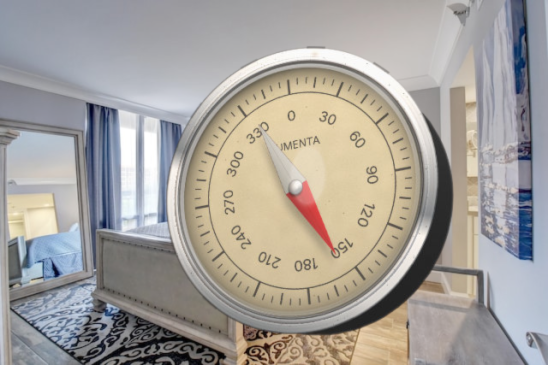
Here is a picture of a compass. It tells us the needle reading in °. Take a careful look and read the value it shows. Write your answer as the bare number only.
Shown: 155
